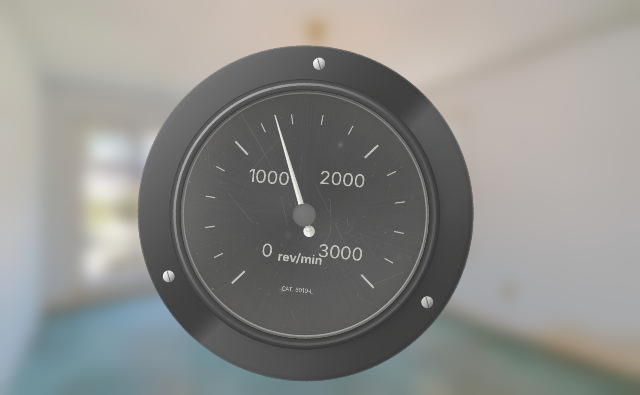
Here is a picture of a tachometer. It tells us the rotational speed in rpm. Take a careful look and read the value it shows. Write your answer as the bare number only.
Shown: 1300
